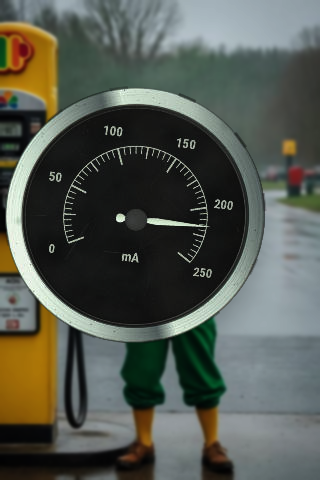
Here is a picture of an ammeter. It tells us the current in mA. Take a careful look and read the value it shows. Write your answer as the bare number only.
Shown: 215
